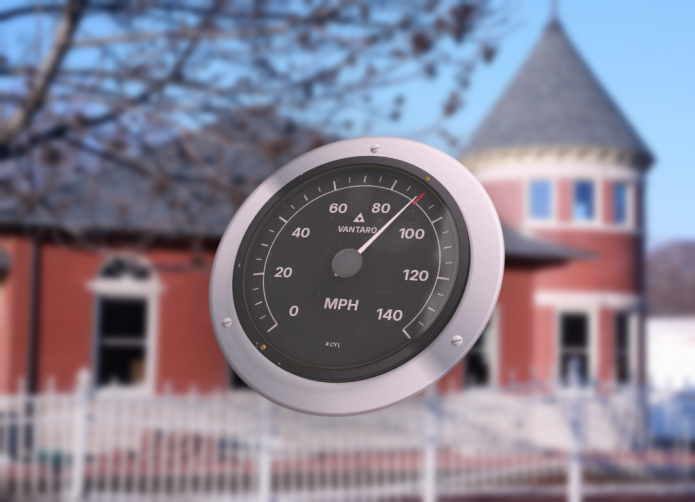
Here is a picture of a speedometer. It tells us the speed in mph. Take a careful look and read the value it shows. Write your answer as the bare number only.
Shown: 90
